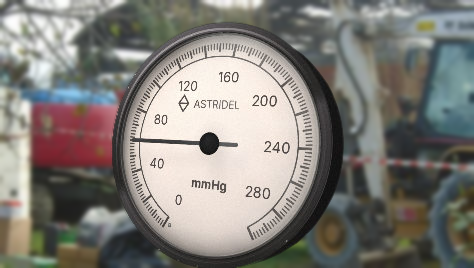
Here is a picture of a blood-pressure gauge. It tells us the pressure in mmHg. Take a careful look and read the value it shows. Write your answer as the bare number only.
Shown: 60
